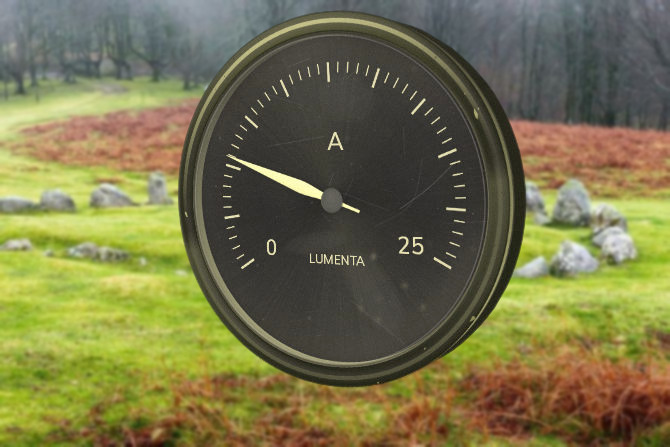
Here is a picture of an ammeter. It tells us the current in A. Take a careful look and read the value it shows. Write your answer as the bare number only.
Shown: 5.5
